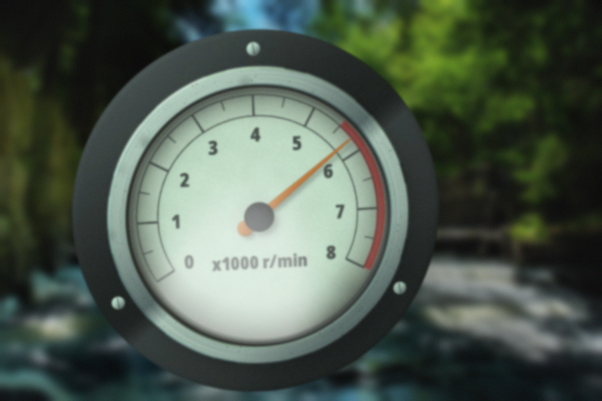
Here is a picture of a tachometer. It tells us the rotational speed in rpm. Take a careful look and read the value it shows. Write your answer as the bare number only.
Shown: 5750
